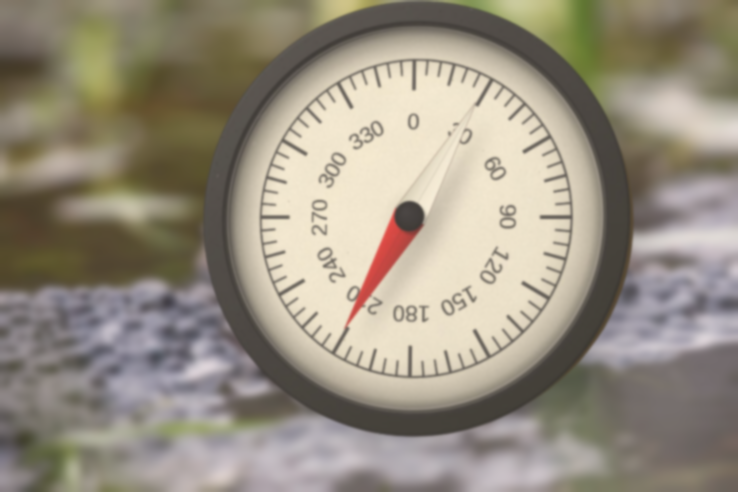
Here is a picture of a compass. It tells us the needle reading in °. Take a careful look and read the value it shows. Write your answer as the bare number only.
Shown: 210
